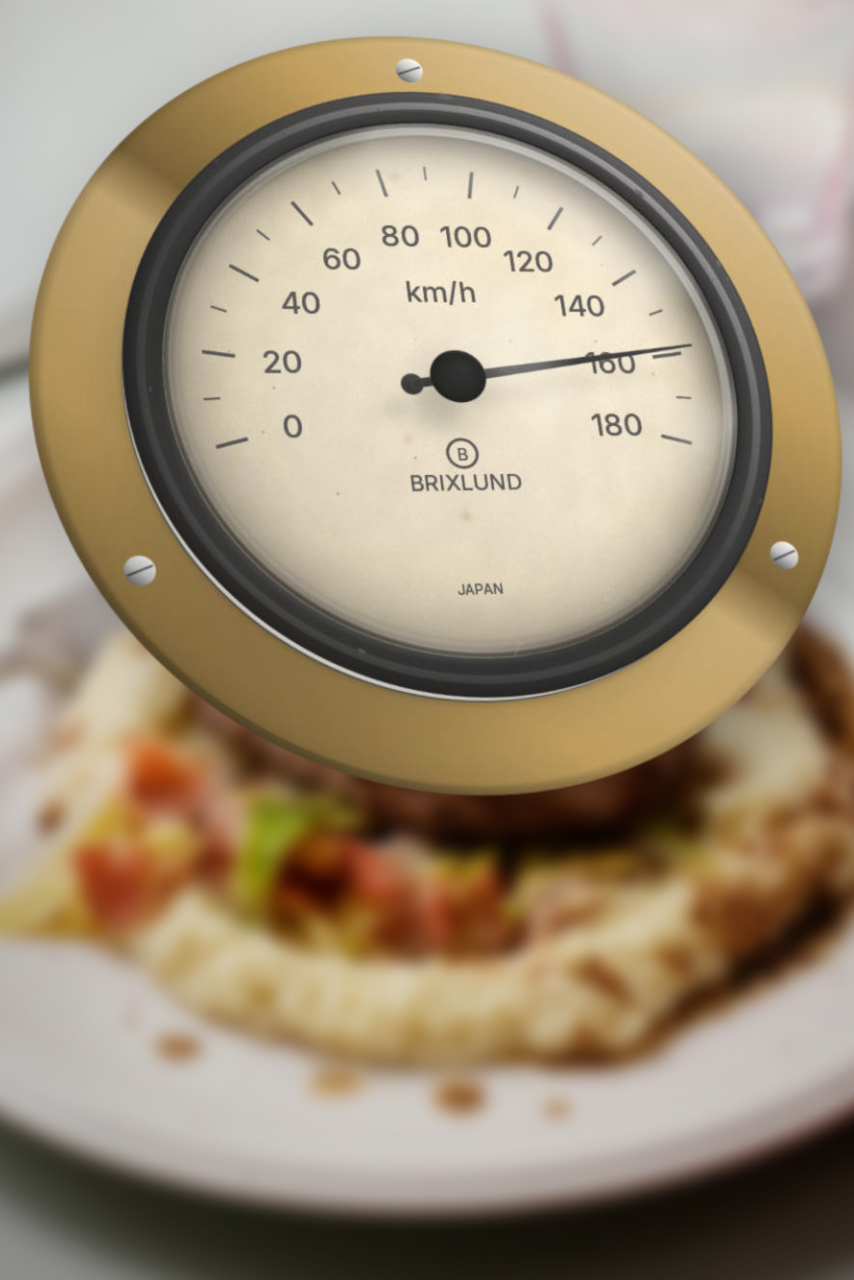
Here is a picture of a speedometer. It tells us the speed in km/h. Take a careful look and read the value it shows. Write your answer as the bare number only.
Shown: 160
